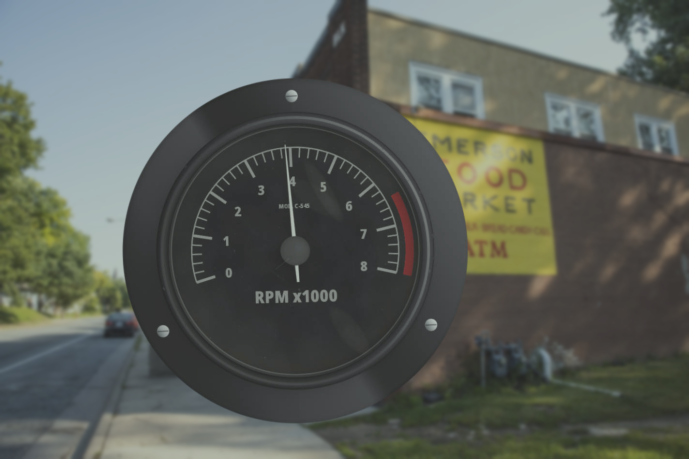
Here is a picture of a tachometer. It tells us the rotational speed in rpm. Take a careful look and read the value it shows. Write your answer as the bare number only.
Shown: 3900
